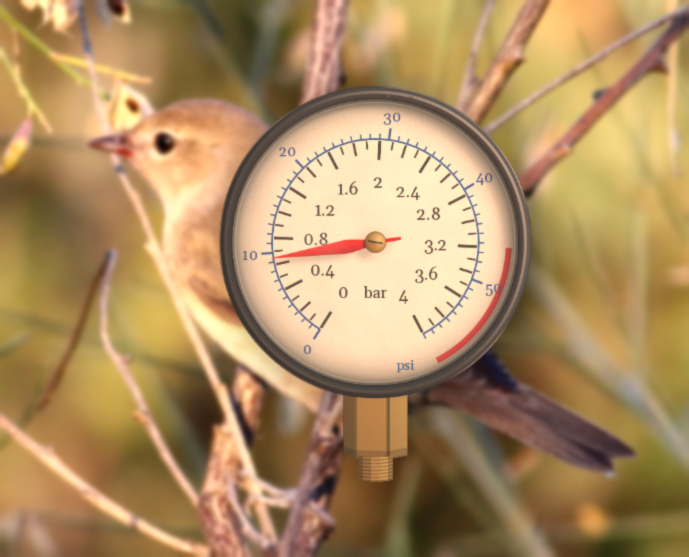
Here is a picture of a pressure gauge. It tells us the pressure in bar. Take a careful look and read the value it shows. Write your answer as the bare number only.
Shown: 0.65
